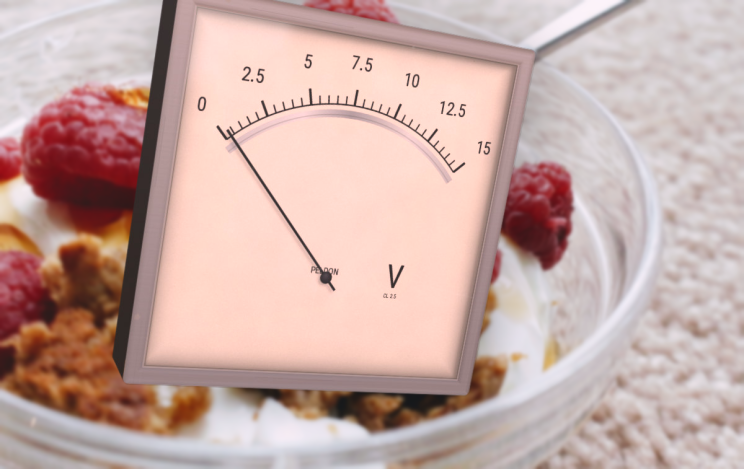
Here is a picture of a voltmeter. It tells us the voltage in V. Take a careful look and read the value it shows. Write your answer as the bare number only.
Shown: 0.25
